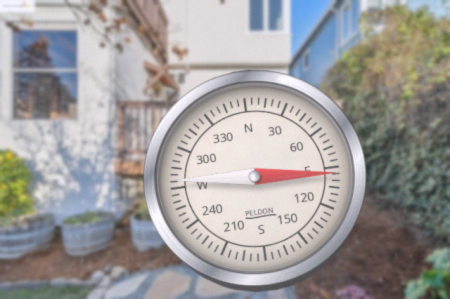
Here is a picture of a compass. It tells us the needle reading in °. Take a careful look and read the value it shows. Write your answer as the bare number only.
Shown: 95
